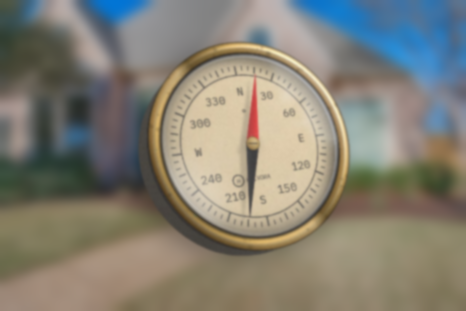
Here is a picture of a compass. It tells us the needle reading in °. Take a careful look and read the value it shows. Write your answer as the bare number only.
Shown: 15
